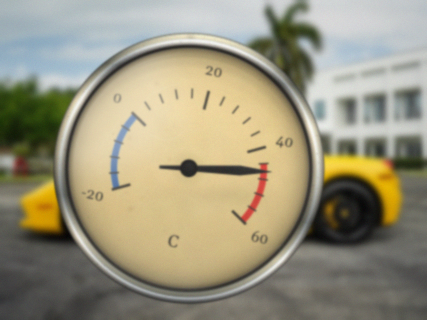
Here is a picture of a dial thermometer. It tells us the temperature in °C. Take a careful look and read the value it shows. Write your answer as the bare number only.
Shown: 46
